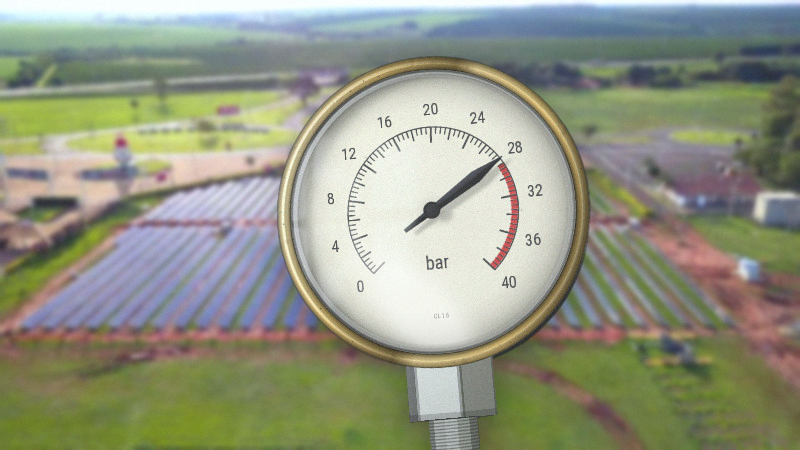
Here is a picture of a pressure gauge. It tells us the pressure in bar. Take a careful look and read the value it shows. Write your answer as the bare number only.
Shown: 28
